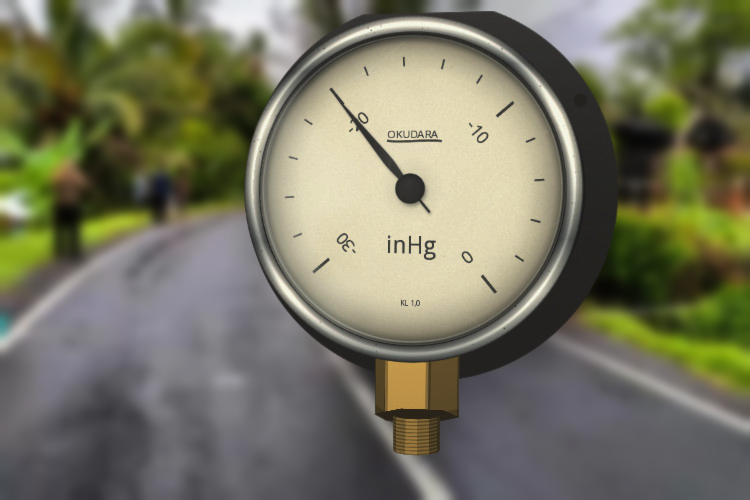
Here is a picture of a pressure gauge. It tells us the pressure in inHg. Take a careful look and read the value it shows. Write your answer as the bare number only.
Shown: -20
